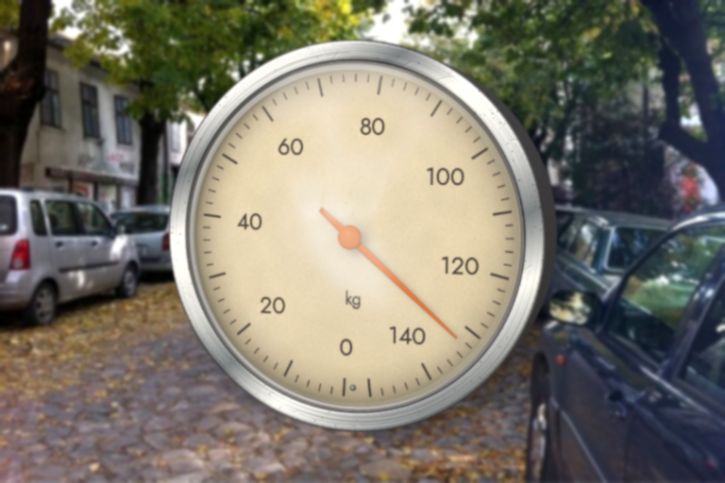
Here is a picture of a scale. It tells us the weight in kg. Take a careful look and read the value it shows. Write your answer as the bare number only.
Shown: 132
